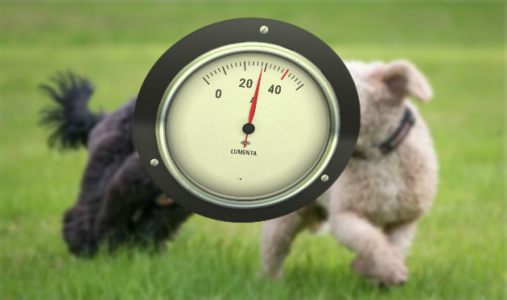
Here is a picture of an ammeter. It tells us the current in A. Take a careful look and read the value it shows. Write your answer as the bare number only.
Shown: 28
